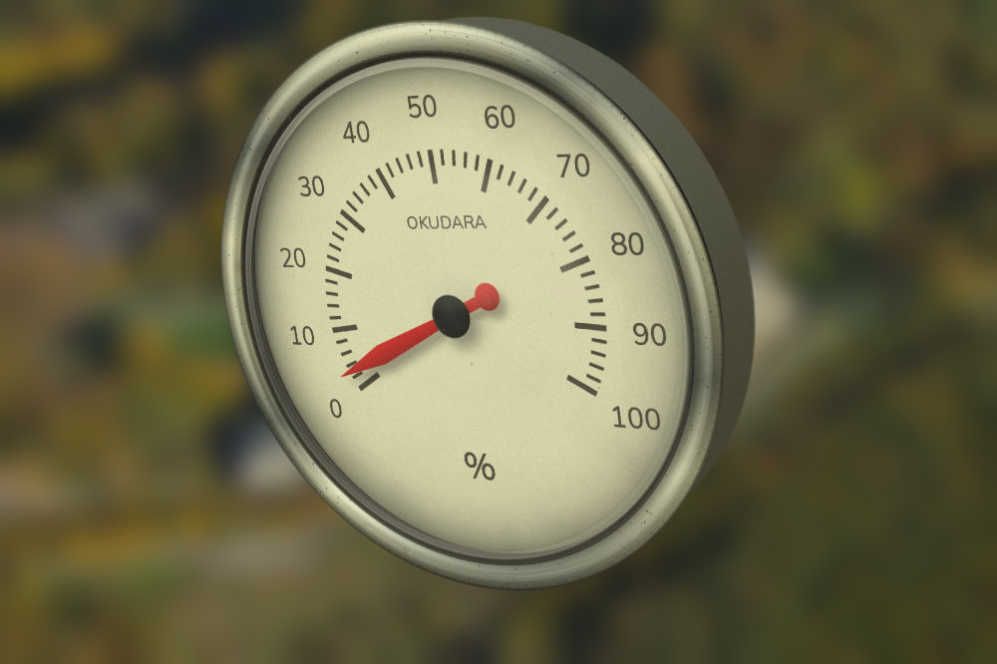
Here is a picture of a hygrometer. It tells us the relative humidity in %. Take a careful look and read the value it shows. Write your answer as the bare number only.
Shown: 3
